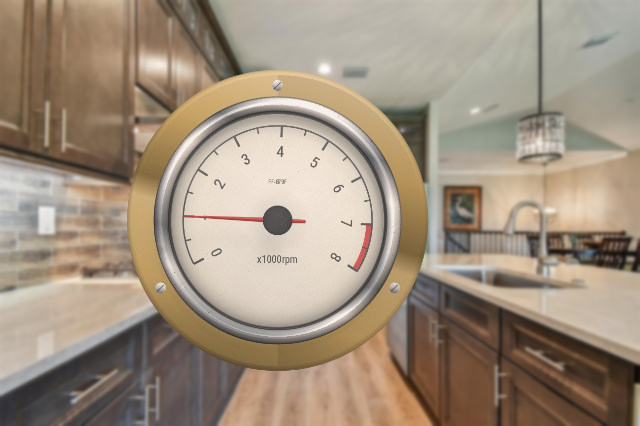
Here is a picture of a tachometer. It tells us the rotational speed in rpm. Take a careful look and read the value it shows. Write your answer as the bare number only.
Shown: 1000
